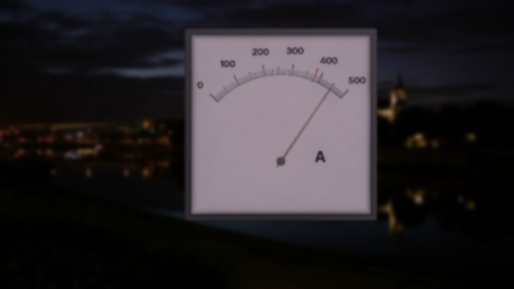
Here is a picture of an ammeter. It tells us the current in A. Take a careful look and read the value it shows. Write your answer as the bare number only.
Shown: 450
